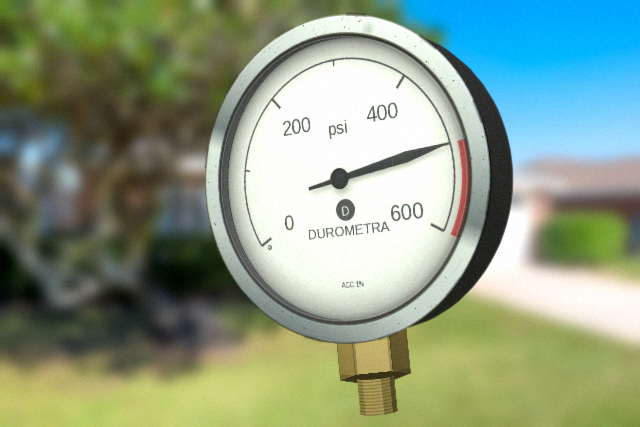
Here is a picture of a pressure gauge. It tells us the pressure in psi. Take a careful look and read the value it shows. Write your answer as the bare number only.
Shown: 500
